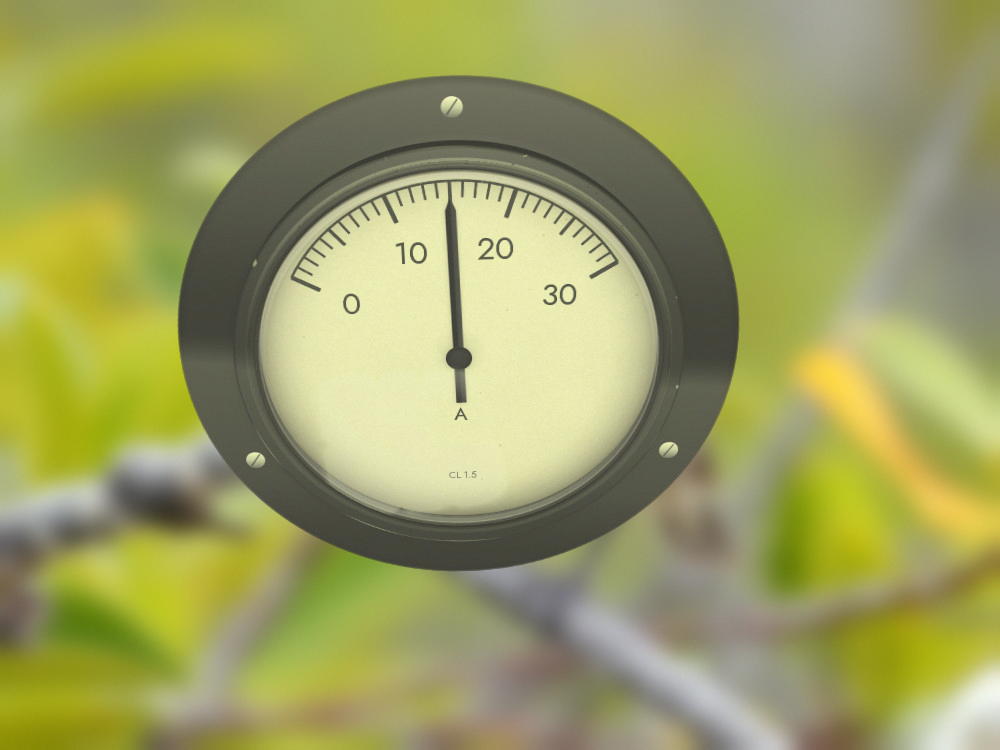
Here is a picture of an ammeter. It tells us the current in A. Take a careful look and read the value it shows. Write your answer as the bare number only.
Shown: 15
